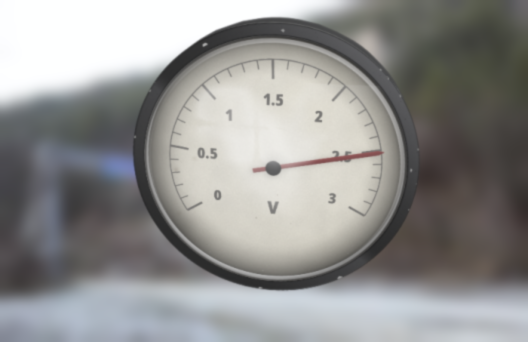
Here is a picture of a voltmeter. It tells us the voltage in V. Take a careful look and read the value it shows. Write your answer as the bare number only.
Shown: 2.5
